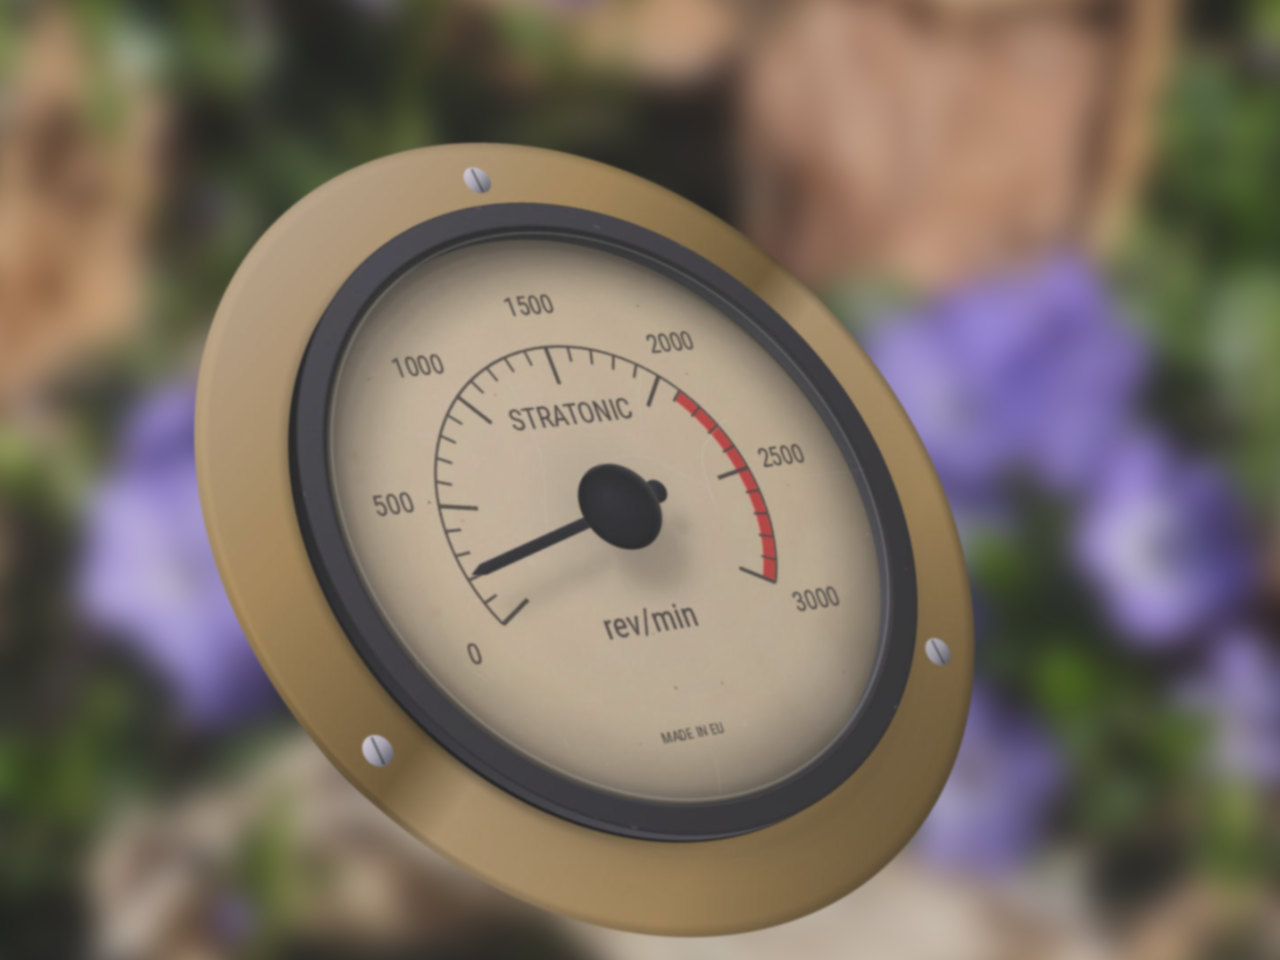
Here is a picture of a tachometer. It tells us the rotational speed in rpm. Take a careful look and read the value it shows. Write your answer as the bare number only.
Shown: 200
